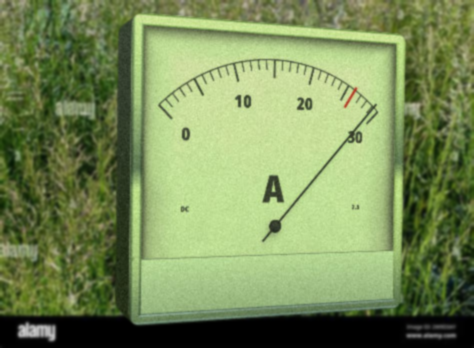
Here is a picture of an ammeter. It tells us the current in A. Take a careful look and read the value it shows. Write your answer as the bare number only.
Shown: 29
